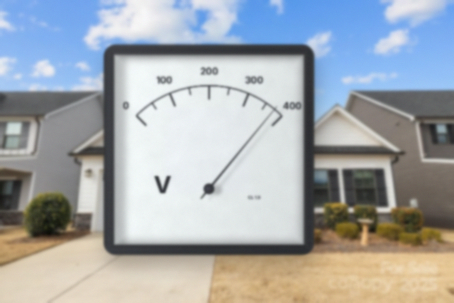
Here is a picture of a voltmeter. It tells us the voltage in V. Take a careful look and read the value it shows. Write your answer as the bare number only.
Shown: 375
